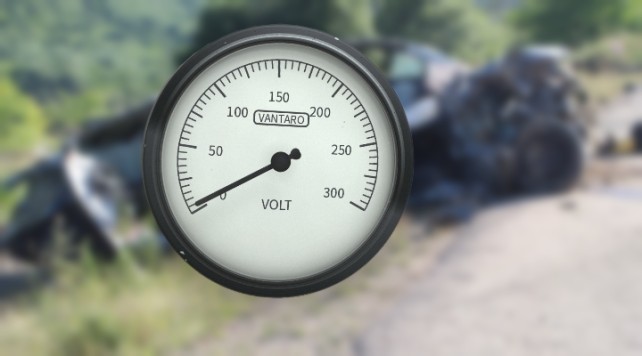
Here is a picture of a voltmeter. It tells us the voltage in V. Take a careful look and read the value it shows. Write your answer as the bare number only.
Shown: 5
